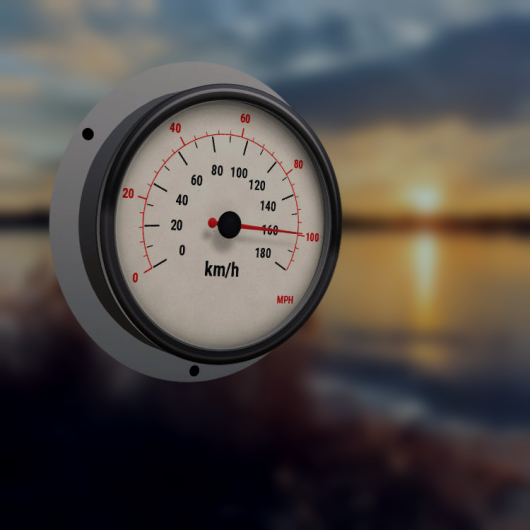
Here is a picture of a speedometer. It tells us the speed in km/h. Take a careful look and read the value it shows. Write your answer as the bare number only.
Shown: 160
